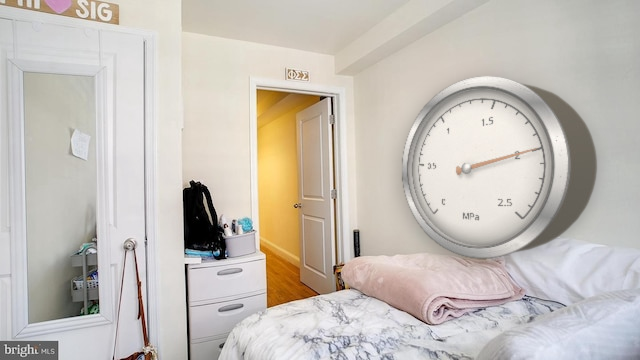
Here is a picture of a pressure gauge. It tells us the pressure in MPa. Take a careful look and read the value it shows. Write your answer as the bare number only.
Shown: 2
